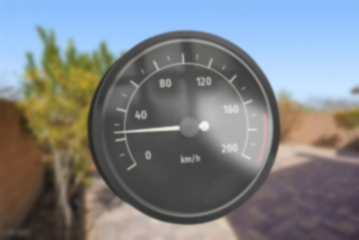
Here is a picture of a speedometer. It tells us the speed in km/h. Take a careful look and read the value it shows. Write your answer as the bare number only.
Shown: 25
